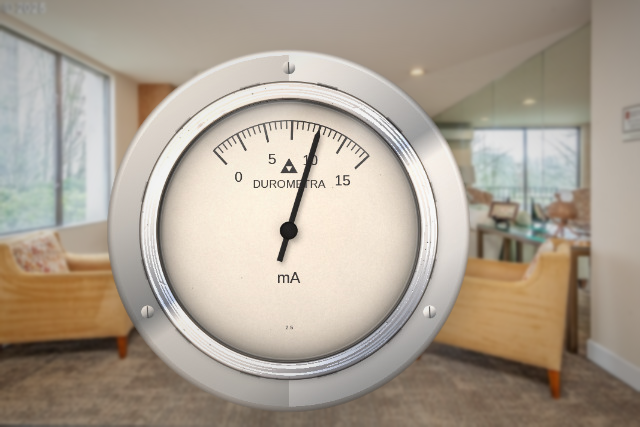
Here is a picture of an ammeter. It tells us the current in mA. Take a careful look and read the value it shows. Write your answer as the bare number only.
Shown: 10
